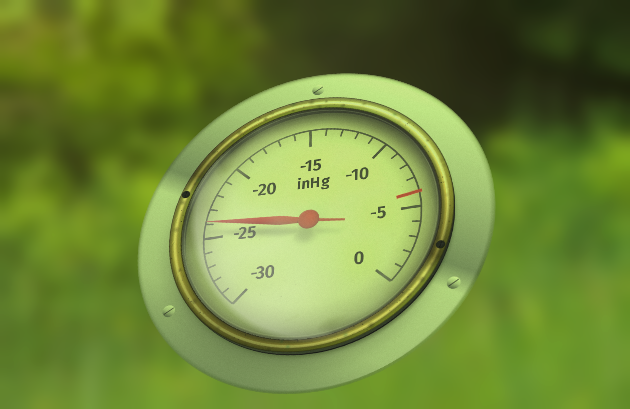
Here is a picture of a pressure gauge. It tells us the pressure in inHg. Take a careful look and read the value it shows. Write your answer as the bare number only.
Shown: -24
